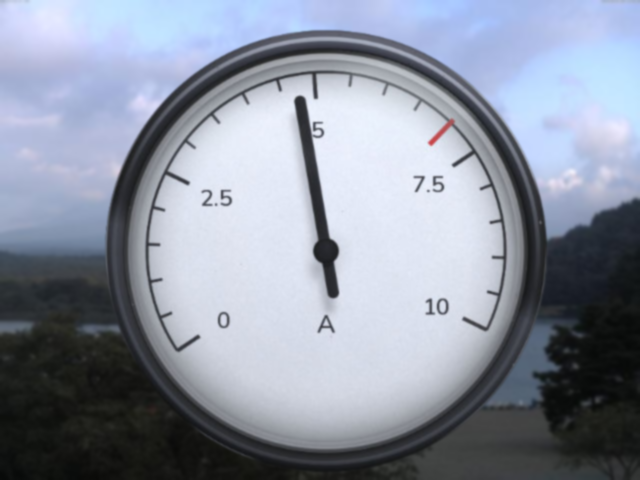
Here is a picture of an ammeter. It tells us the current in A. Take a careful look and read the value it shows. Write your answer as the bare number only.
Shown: 4.75
